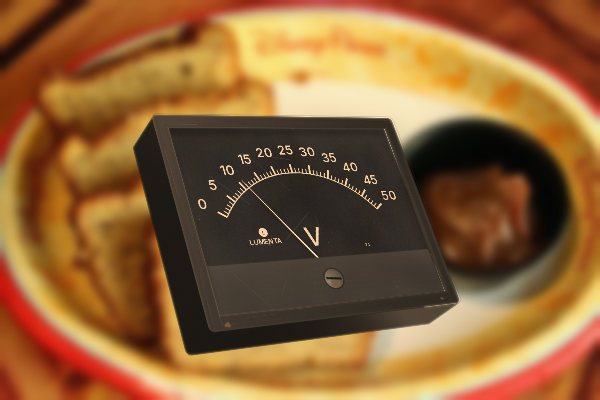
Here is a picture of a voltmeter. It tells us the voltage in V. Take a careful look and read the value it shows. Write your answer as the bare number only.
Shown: 10
